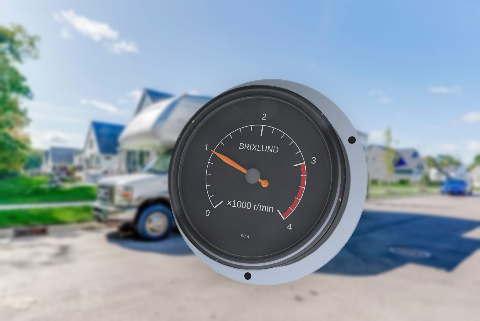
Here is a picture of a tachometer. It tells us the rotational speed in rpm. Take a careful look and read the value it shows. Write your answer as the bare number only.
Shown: 1000
